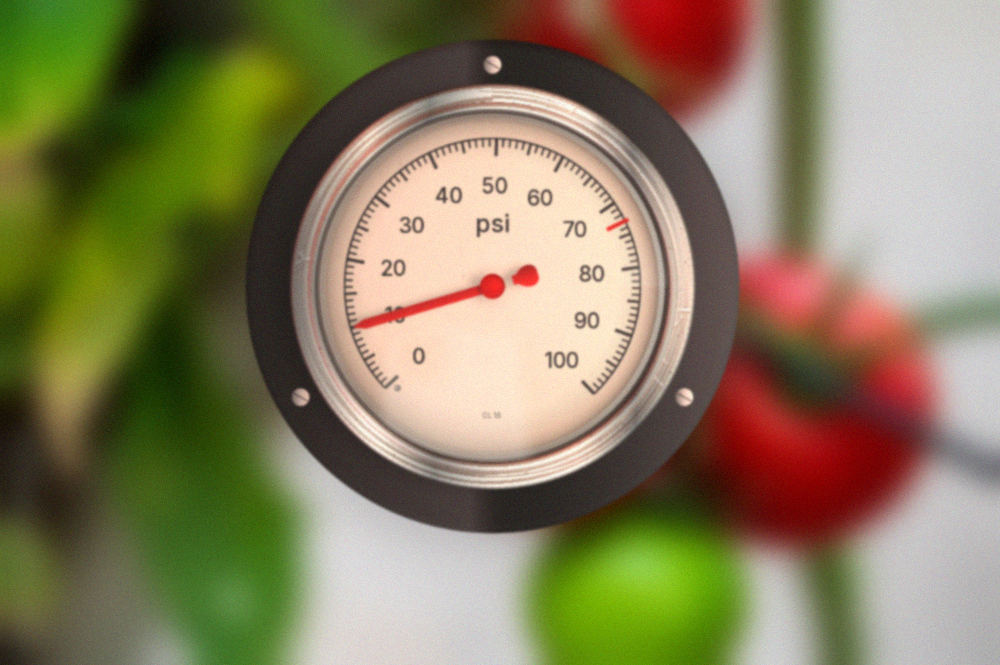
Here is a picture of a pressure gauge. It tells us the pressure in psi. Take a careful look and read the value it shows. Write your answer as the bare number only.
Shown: 10
